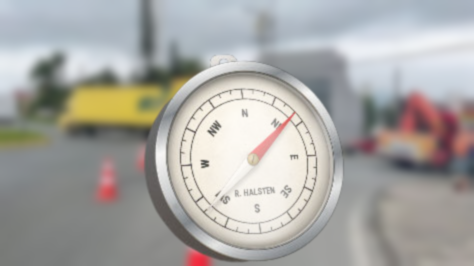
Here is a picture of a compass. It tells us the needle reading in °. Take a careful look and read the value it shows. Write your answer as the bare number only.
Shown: 50
